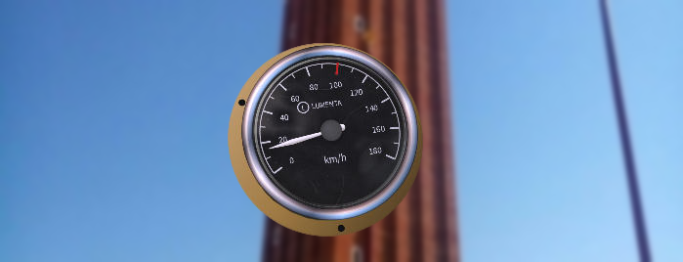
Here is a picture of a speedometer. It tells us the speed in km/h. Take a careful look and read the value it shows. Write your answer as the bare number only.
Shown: 15
